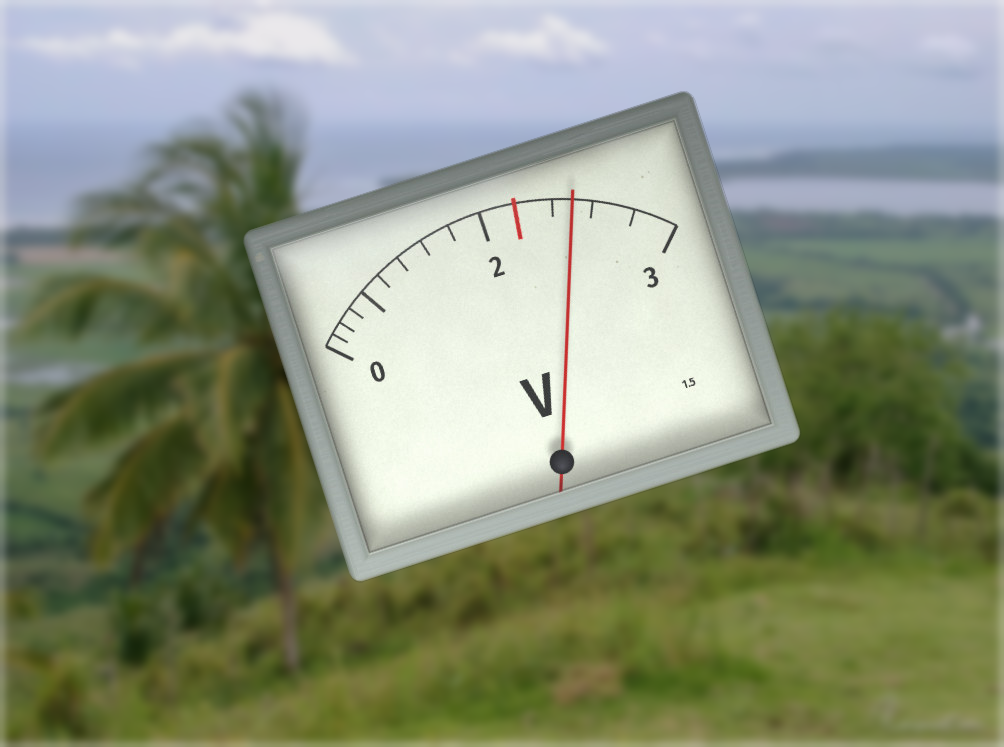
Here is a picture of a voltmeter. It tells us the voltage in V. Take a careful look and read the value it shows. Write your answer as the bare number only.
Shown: 2.5
